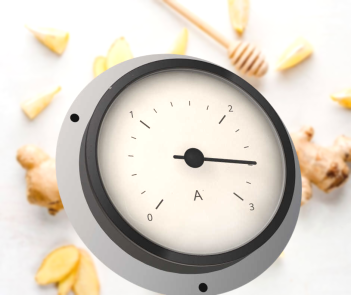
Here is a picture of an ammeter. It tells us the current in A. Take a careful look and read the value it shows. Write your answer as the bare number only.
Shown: 2.6
